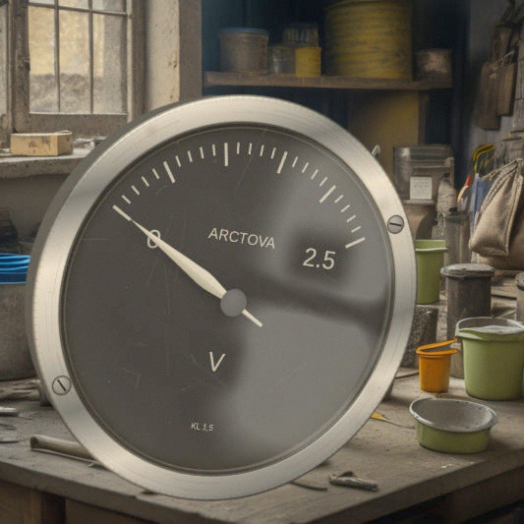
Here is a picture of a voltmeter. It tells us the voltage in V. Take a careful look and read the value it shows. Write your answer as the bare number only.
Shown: 0
